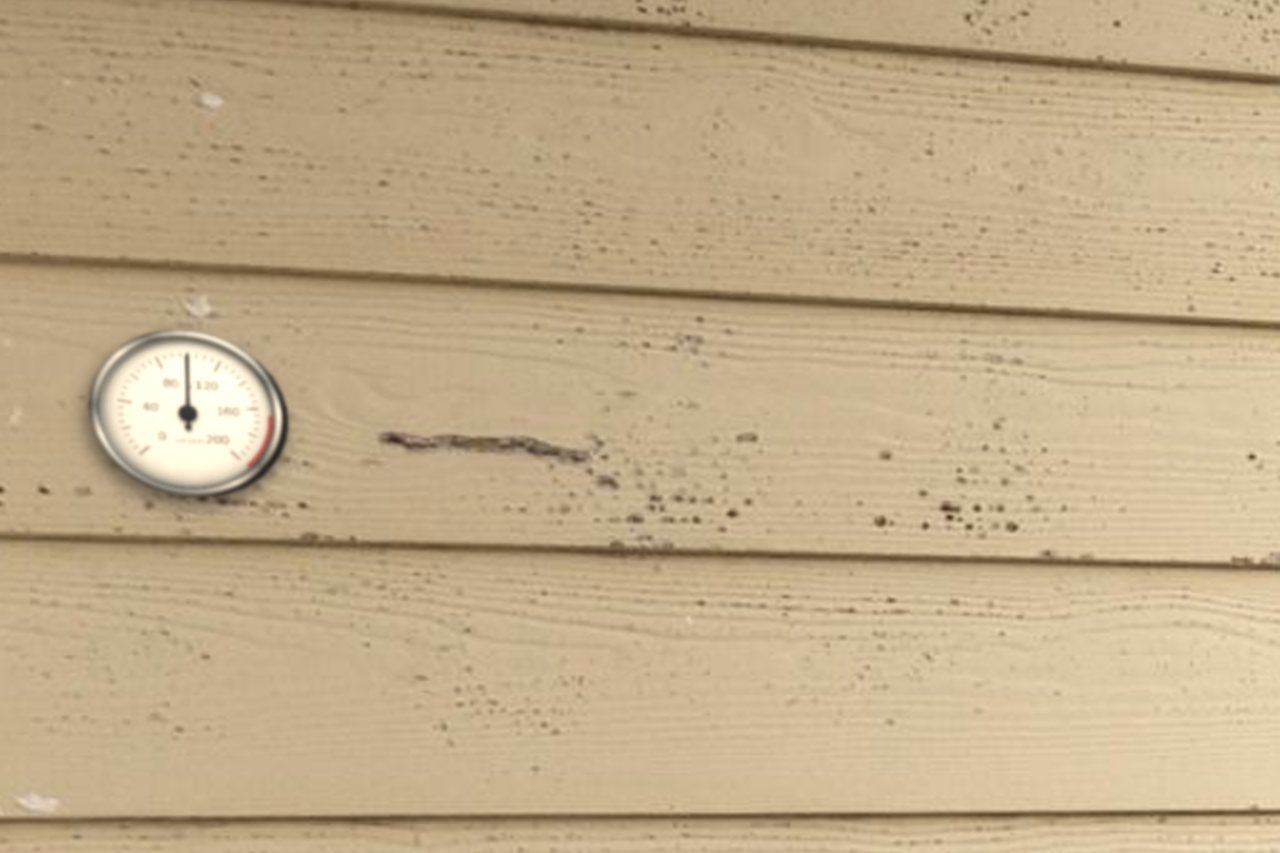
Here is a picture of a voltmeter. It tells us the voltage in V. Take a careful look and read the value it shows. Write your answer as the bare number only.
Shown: 100
